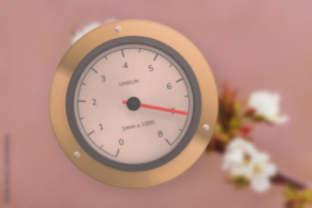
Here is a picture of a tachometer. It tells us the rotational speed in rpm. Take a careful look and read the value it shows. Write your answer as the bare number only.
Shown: 7000
